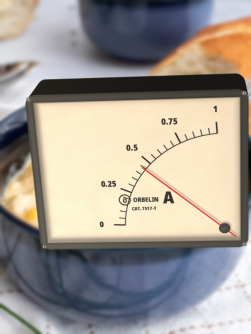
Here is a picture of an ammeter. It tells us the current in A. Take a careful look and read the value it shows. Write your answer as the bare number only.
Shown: 0.45
